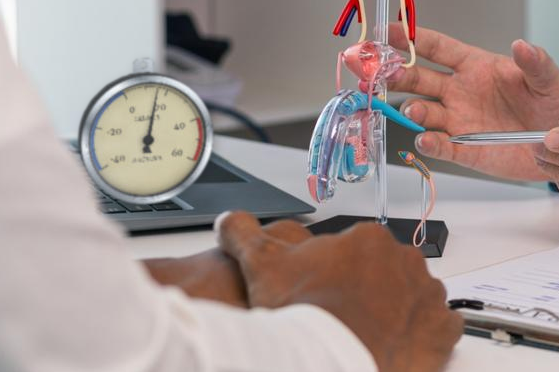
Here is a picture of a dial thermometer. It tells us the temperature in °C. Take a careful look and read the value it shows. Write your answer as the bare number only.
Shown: 15
